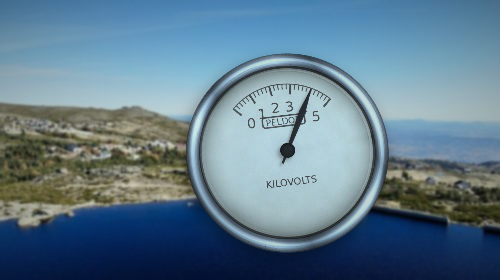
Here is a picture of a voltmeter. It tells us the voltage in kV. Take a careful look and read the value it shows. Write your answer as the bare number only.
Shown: 4
